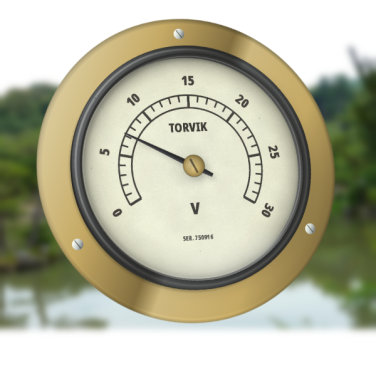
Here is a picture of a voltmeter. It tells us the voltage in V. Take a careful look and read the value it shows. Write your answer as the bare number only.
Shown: 7
